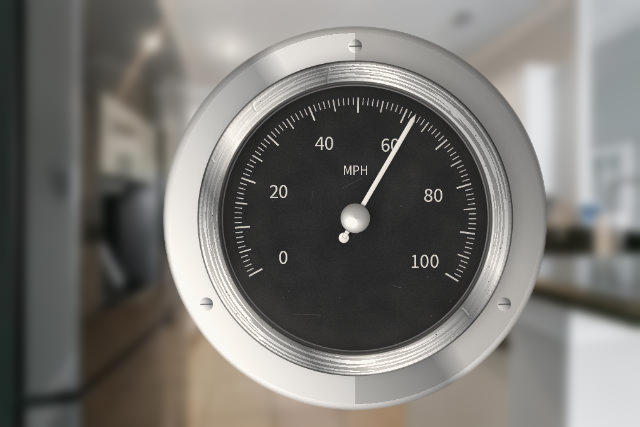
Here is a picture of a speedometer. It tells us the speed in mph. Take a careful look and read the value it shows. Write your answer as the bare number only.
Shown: 62
